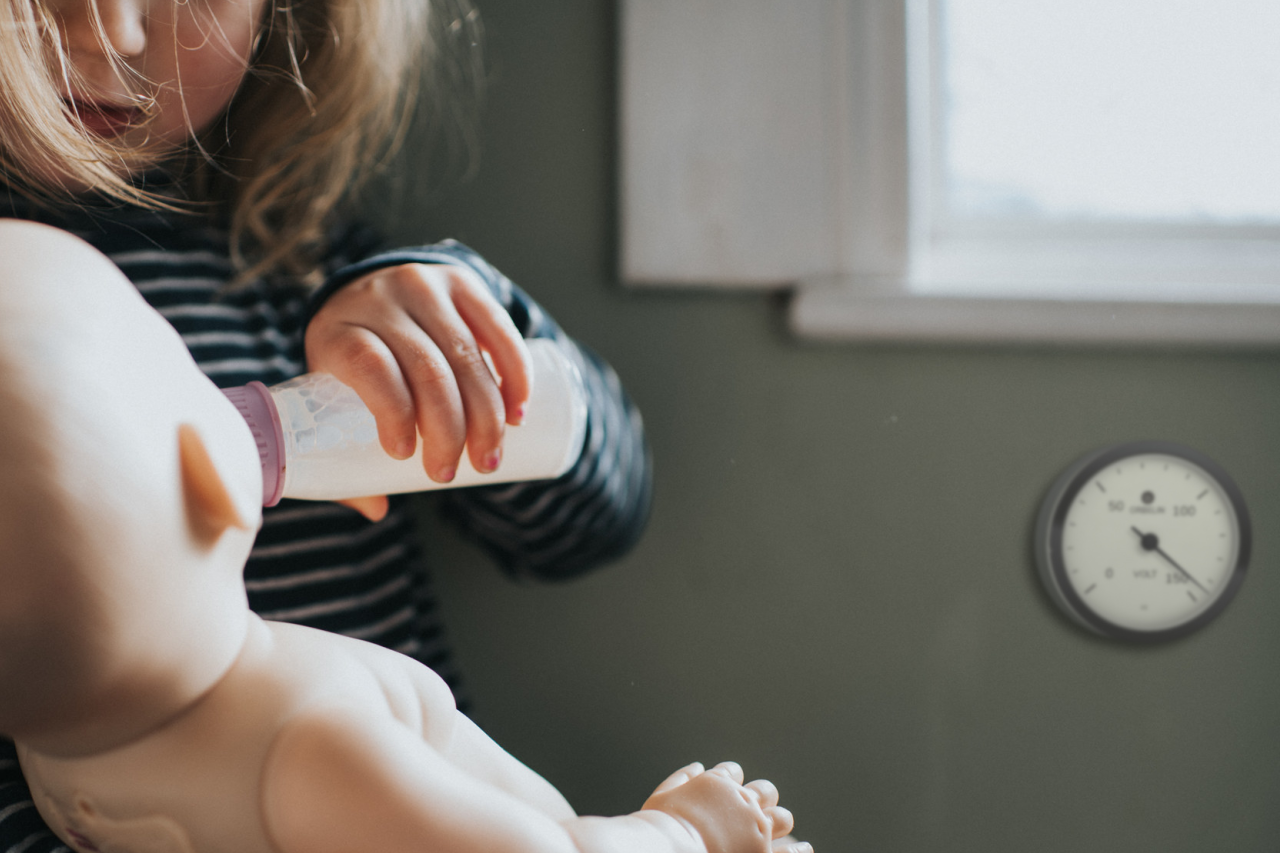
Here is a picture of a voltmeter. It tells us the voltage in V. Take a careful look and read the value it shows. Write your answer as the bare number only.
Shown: 145
